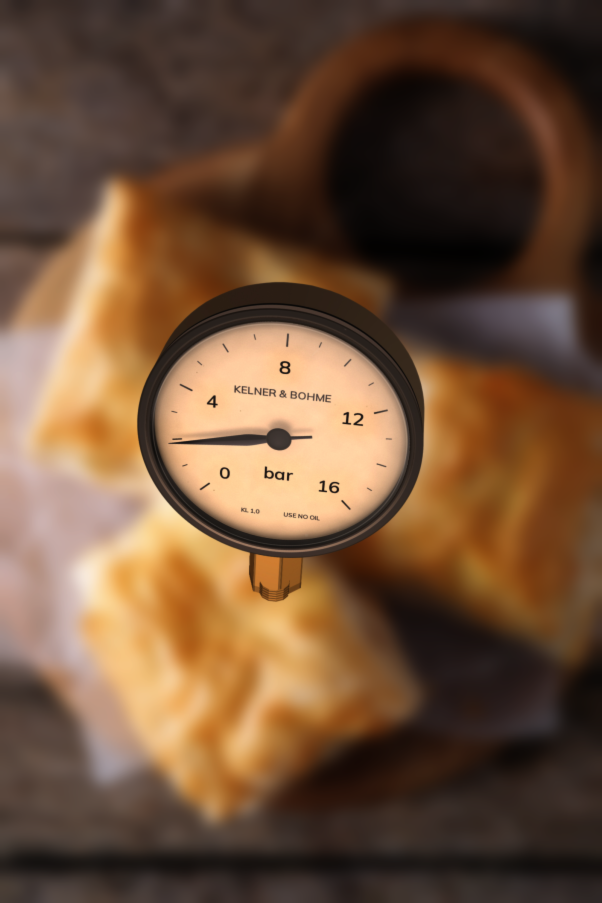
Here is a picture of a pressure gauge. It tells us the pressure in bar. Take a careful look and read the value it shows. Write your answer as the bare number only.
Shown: 2
